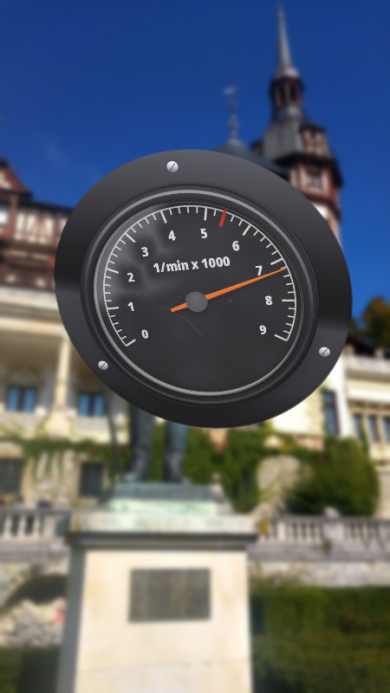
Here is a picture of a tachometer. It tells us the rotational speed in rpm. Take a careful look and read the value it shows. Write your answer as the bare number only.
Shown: 7200
